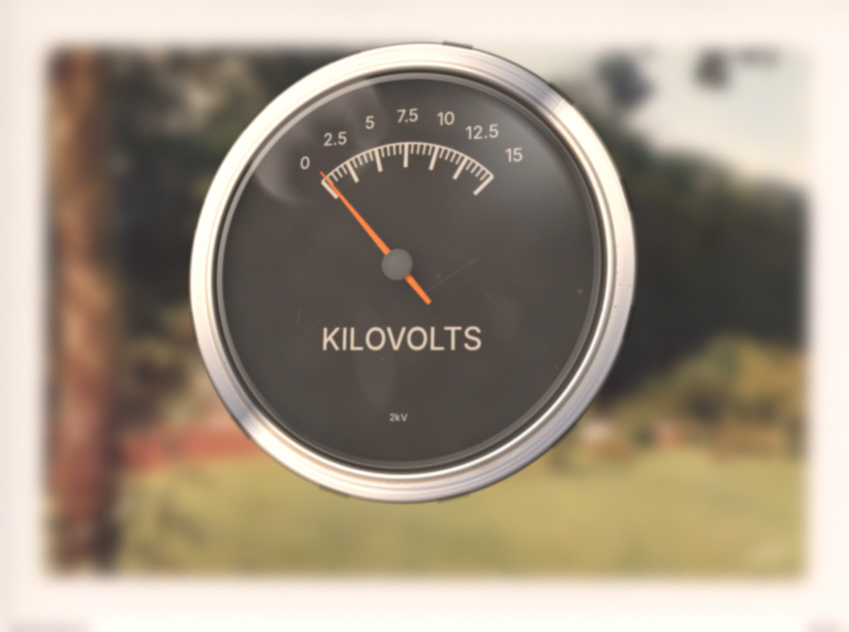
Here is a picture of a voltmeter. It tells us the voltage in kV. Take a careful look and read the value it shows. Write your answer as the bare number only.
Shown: 0.5
